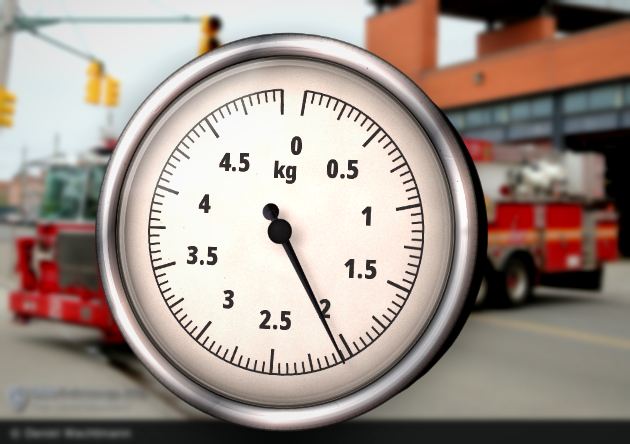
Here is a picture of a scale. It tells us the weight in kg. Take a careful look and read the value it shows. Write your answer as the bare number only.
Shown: 2.05
